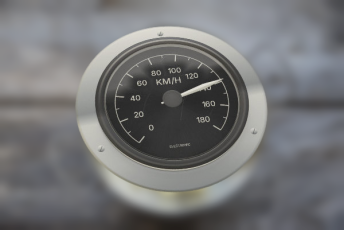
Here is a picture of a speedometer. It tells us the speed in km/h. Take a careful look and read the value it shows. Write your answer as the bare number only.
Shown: 140
